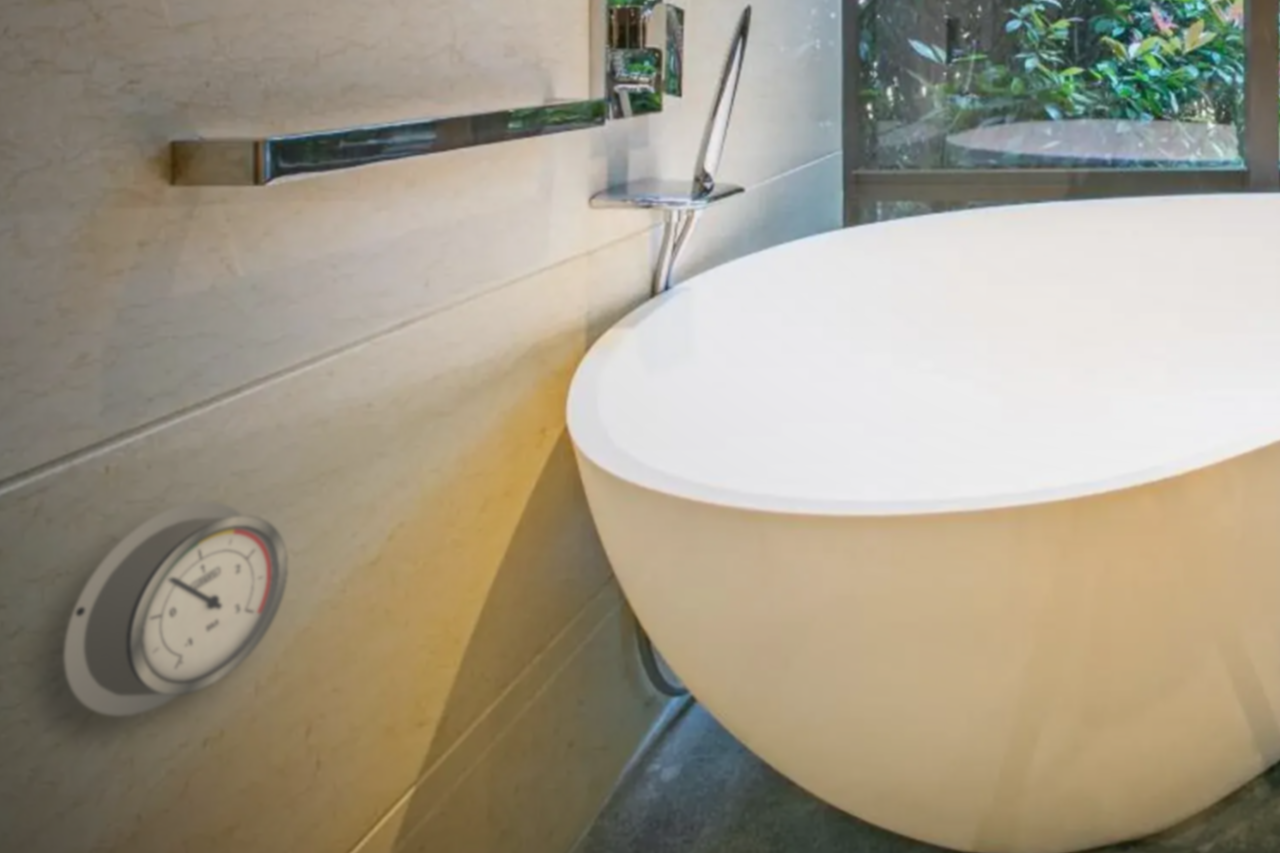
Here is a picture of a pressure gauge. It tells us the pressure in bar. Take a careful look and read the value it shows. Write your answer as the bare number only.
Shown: 0.5
